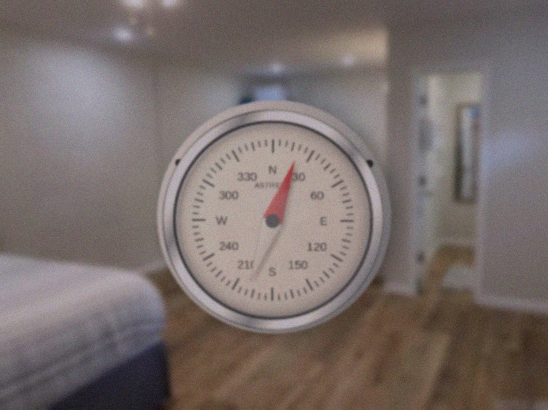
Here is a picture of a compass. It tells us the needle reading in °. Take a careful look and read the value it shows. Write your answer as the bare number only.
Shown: 20
